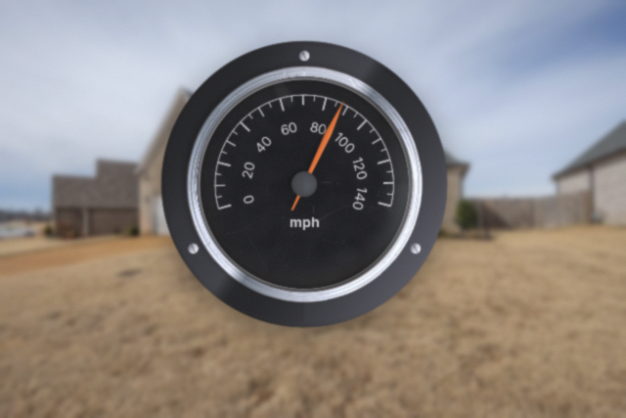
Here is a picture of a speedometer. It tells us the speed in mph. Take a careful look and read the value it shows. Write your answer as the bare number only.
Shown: 87.5
